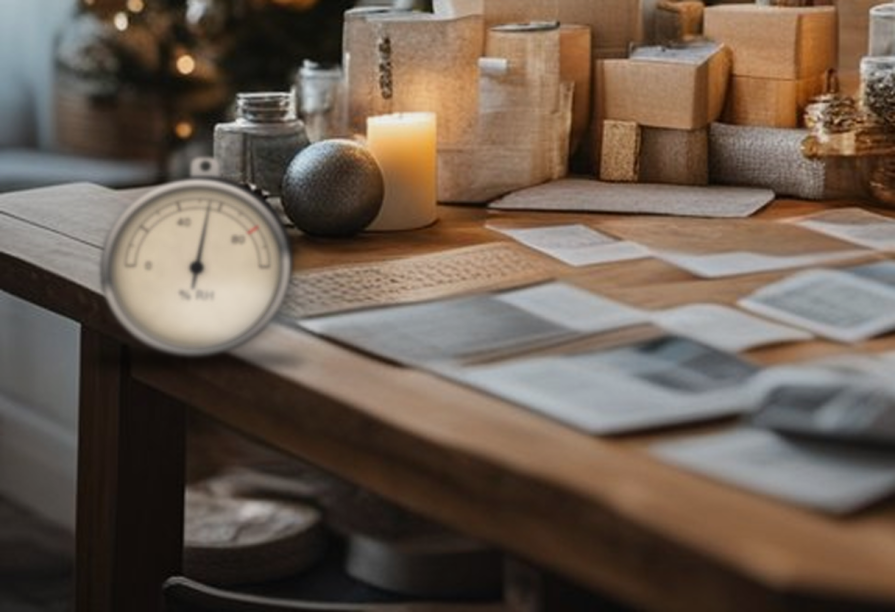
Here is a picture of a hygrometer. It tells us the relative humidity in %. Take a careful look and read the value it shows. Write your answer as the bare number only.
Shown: 55
